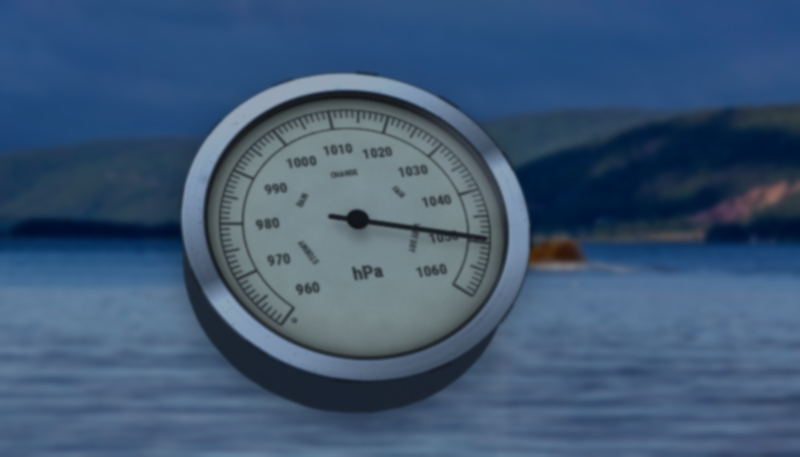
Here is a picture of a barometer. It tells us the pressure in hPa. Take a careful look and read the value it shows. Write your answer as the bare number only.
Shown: 1050
